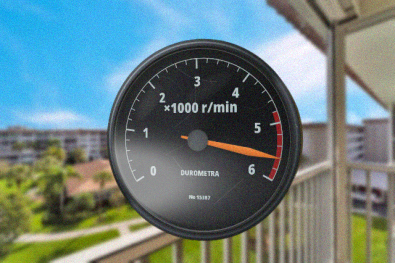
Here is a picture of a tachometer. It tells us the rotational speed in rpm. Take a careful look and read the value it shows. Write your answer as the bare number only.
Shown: 5600
